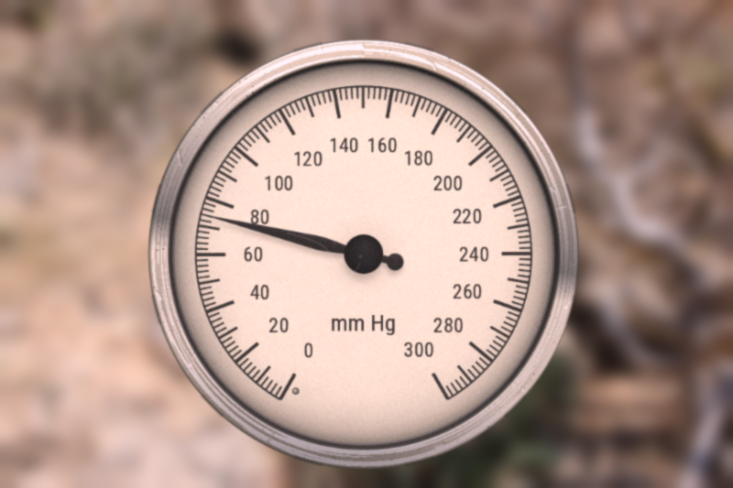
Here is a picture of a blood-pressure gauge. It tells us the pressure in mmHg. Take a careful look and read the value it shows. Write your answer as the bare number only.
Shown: 74
